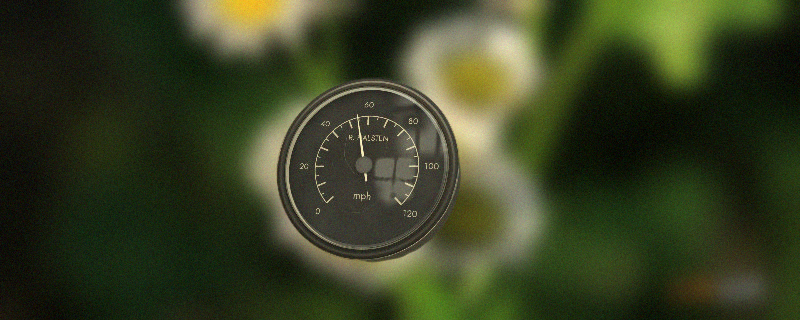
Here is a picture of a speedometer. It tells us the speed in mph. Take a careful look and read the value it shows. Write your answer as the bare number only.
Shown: 55
